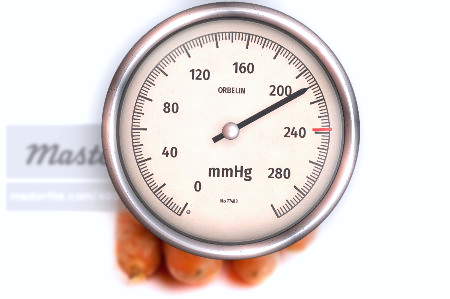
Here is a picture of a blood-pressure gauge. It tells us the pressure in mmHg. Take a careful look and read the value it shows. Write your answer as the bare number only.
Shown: 210
